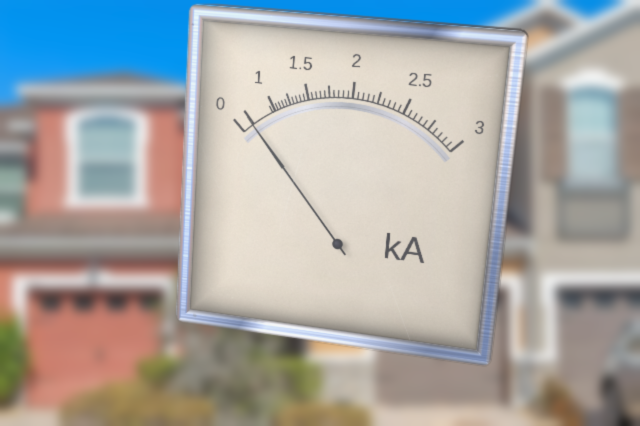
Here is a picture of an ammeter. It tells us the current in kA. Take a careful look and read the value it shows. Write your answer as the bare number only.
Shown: 0.5
